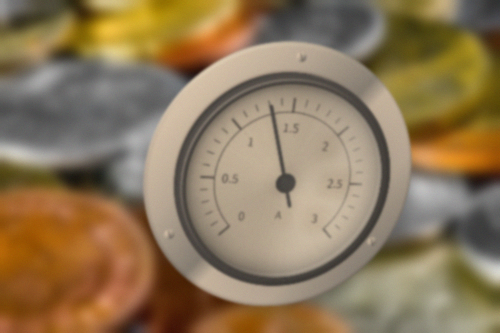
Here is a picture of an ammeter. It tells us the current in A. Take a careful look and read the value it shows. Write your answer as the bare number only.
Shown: 1.3
